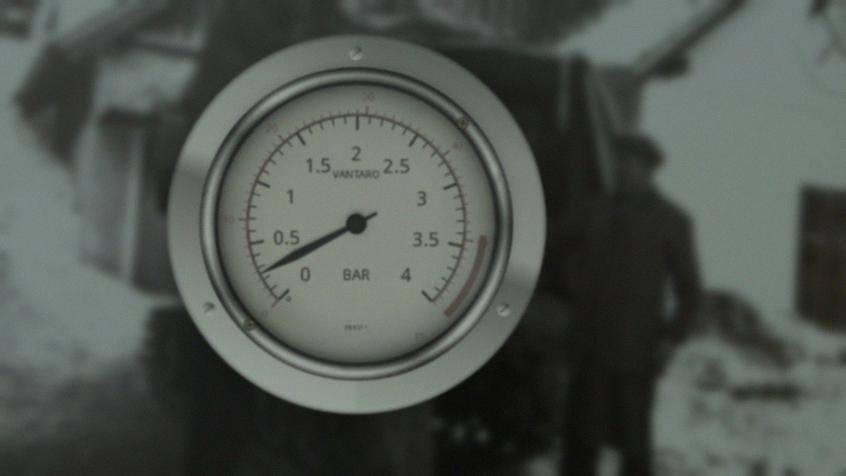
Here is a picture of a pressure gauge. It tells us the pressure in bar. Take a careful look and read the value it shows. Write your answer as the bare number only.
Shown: 0.25
